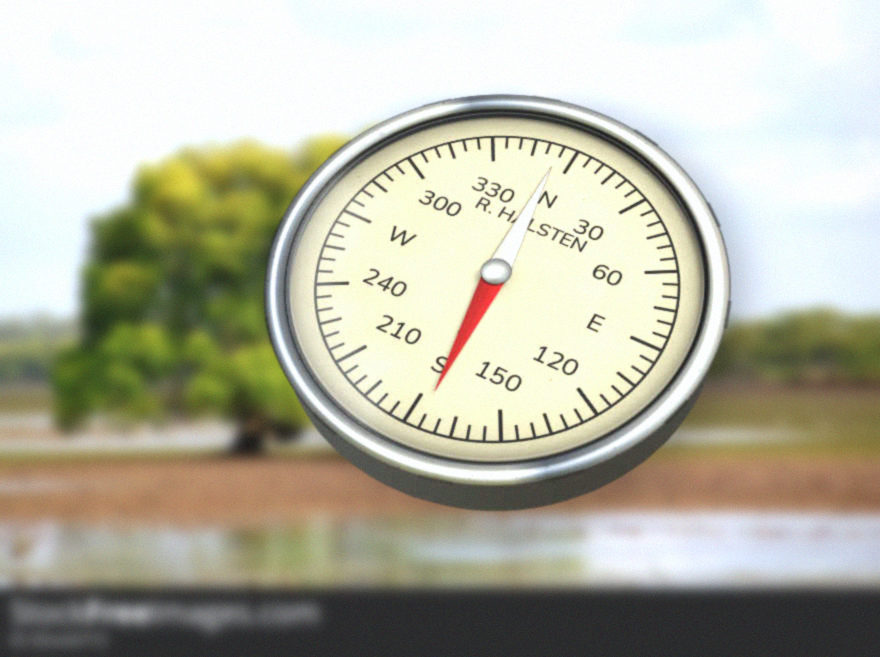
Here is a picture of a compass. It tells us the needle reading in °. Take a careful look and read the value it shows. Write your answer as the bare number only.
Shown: 175
